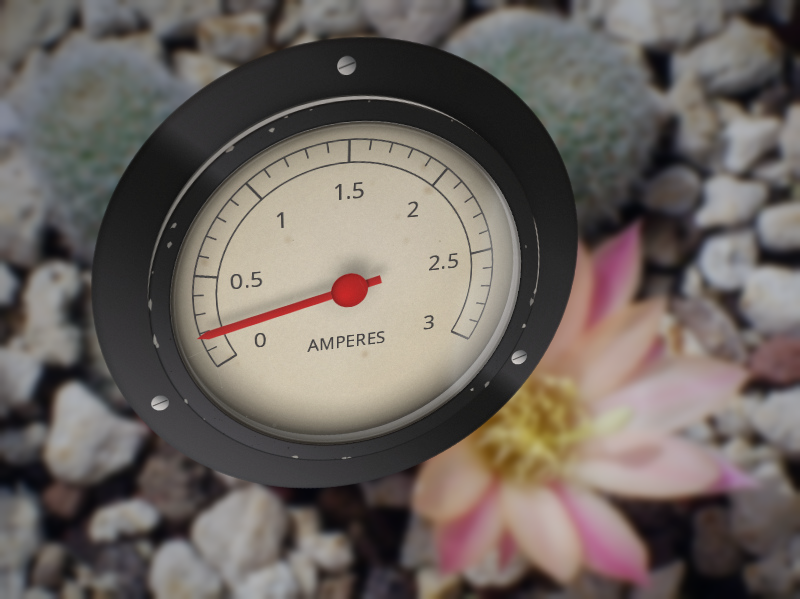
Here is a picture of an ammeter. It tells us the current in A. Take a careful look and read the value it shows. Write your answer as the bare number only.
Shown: 0.2
